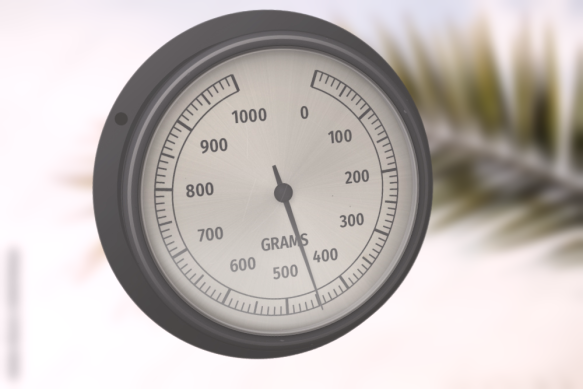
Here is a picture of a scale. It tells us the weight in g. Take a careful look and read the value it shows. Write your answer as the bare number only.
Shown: 450
